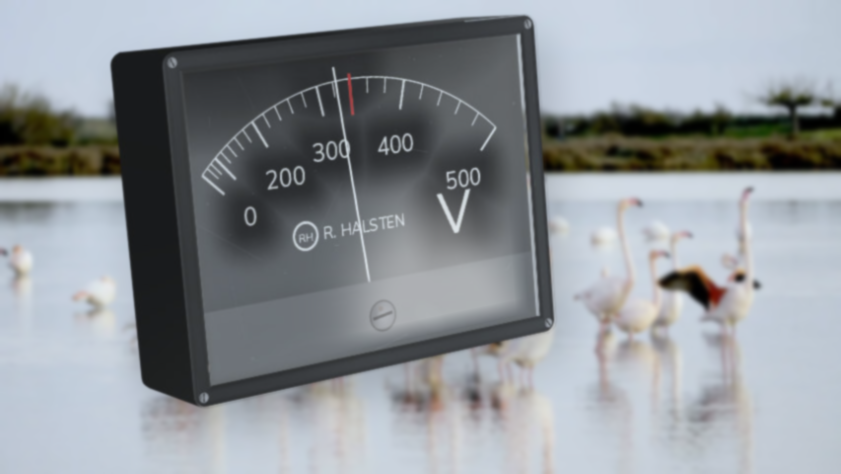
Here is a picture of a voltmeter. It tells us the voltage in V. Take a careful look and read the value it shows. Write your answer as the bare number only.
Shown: 320
